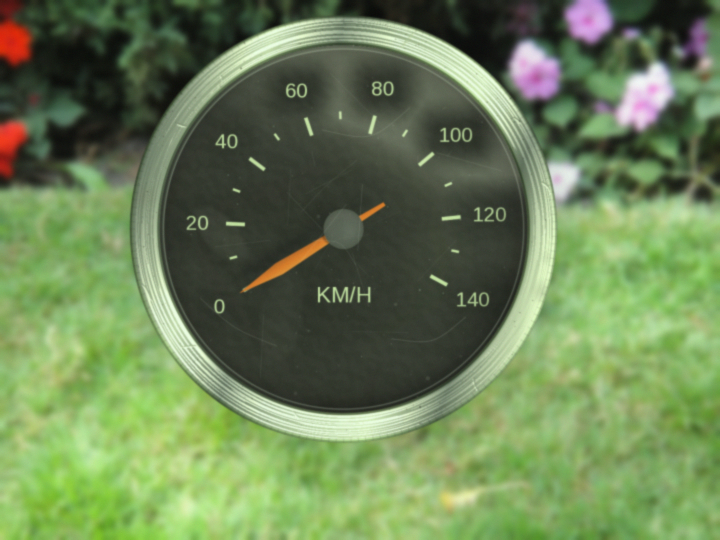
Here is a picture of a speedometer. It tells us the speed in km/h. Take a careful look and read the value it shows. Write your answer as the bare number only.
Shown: 0
